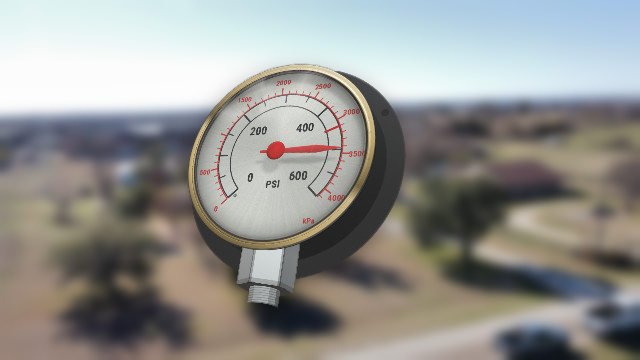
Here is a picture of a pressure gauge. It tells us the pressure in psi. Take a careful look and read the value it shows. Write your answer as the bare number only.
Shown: 500
